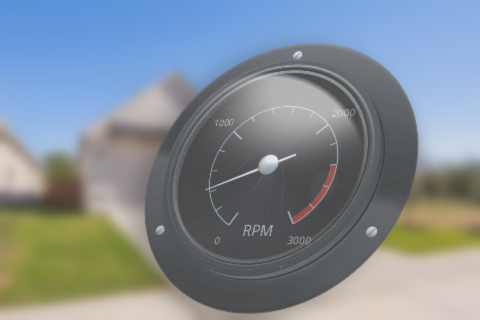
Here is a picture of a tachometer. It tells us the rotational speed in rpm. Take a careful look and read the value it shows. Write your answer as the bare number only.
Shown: 400
